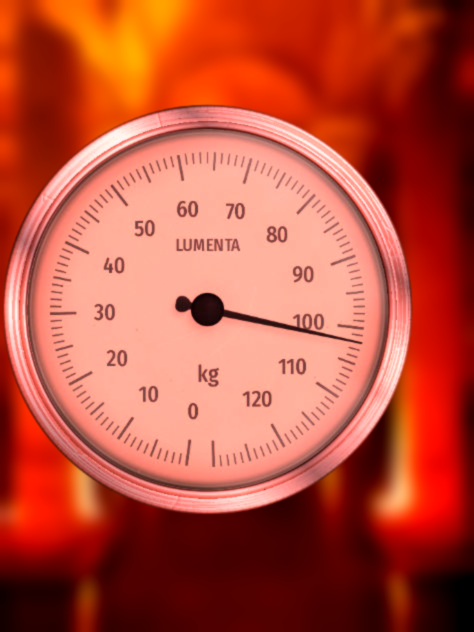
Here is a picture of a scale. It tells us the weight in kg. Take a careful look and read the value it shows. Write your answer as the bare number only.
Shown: 102
